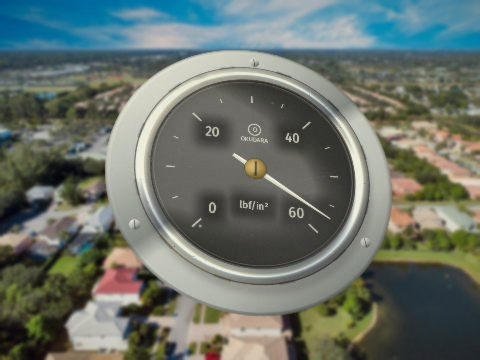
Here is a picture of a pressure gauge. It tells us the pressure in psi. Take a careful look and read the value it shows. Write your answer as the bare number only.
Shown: 57.5
